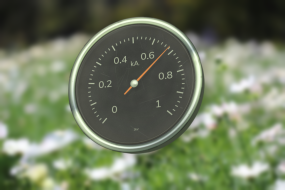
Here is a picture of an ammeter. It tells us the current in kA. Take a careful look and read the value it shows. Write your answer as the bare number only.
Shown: 0.68
